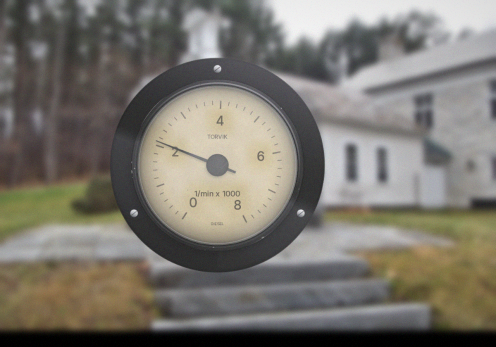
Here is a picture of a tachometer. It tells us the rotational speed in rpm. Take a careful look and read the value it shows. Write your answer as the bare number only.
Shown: 2100
